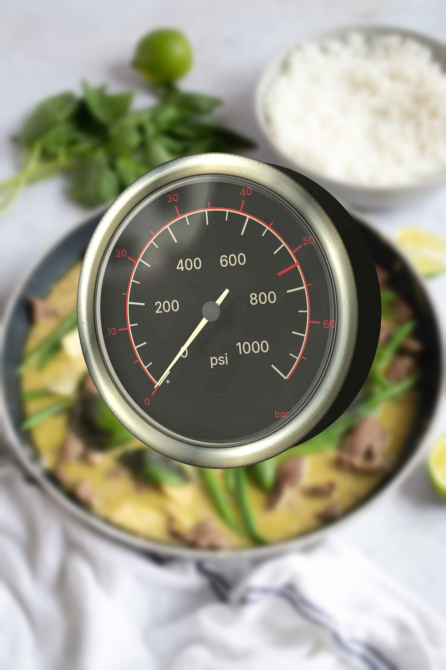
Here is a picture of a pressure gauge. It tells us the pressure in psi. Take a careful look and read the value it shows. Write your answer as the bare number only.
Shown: 0
